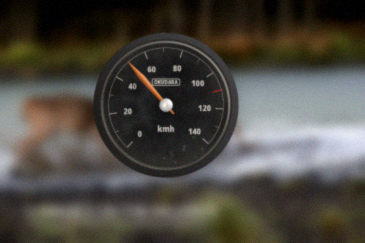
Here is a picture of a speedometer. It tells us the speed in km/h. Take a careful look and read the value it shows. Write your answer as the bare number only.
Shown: 50
